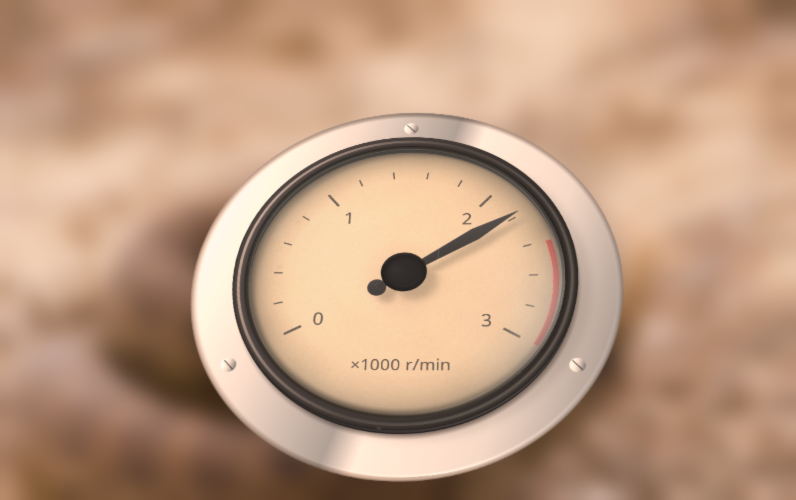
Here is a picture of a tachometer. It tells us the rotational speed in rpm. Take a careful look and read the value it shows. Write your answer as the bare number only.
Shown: 2200
